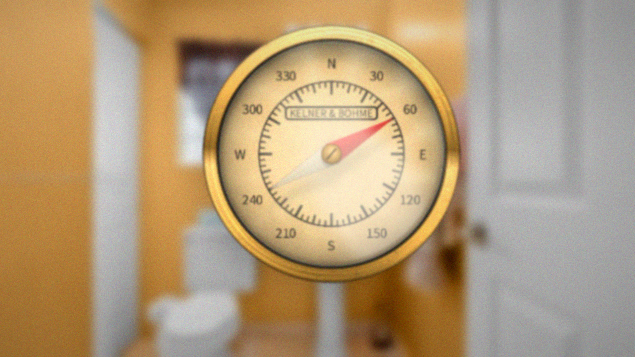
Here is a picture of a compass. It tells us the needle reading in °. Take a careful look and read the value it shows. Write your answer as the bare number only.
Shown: 60
